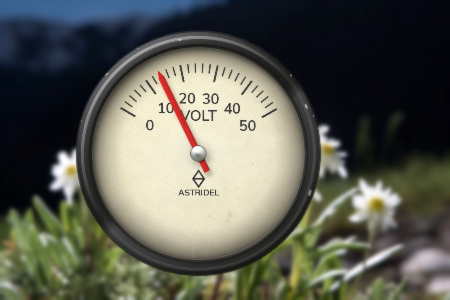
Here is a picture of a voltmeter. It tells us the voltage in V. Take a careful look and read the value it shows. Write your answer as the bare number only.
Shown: 14
